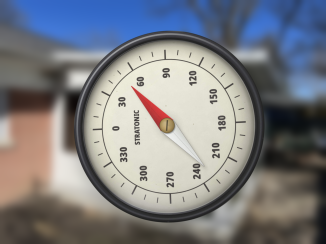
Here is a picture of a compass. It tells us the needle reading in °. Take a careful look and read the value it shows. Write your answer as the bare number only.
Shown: 50
